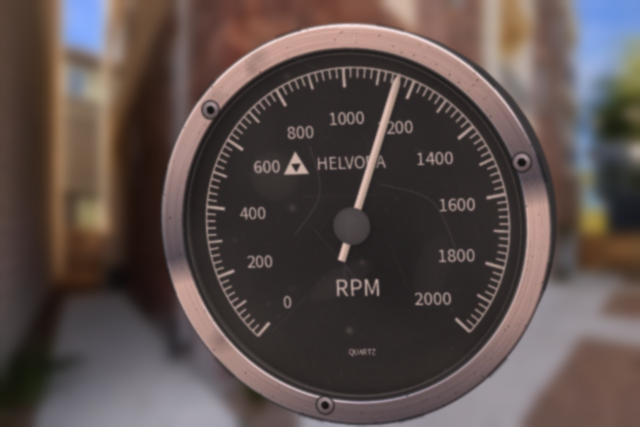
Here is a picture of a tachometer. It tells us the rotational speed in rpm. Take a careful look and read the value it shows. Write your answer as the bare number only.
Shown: 1160
